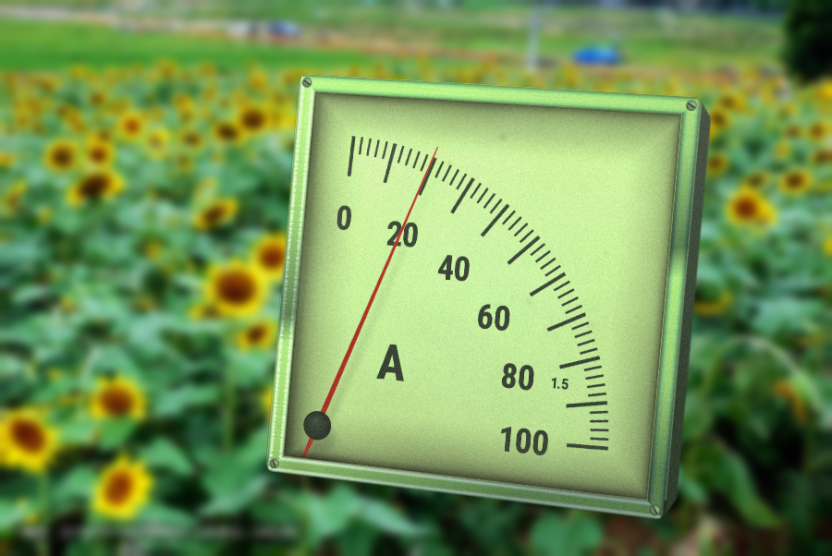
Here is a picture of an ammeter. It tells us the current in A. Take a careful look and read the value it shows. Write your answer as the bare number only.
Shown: 20
